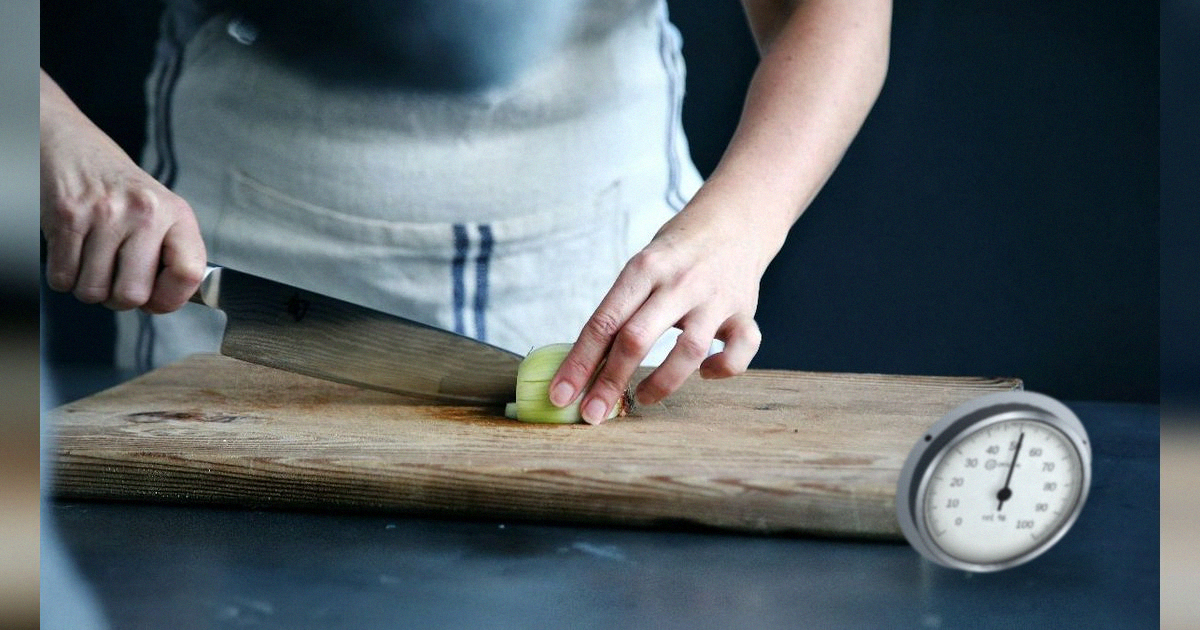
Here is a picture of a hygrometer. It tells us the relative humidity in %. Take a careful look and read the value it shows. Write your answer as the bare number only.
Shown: 50
